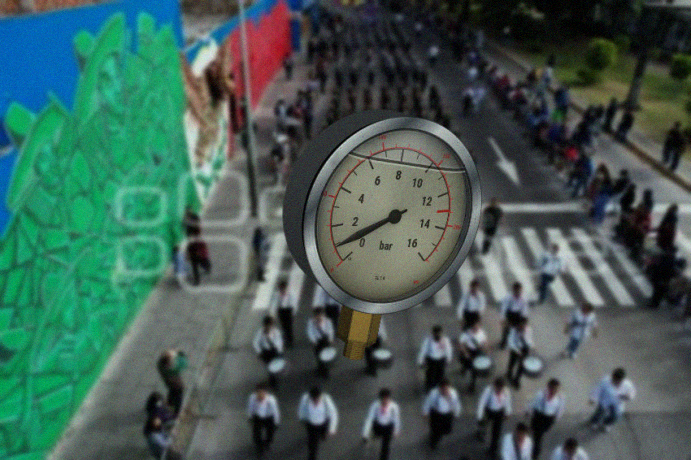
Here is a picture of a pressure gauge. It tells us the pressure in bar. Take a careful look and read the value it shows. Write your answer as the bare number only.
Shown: 1
